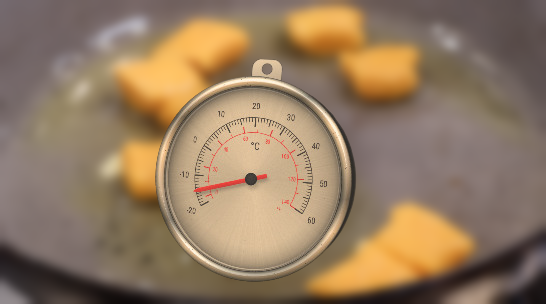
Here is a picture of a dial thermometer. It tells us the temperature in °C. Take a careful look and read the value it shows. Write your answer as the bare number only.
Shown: -15
